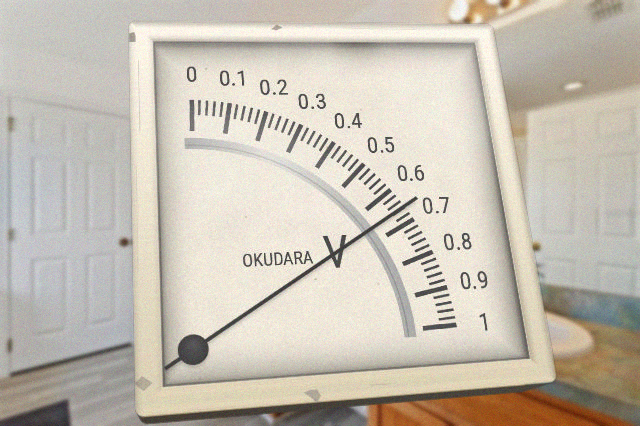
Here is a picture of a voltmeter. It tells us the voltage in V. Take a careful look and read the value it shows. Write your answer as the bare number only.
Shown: 0.66
